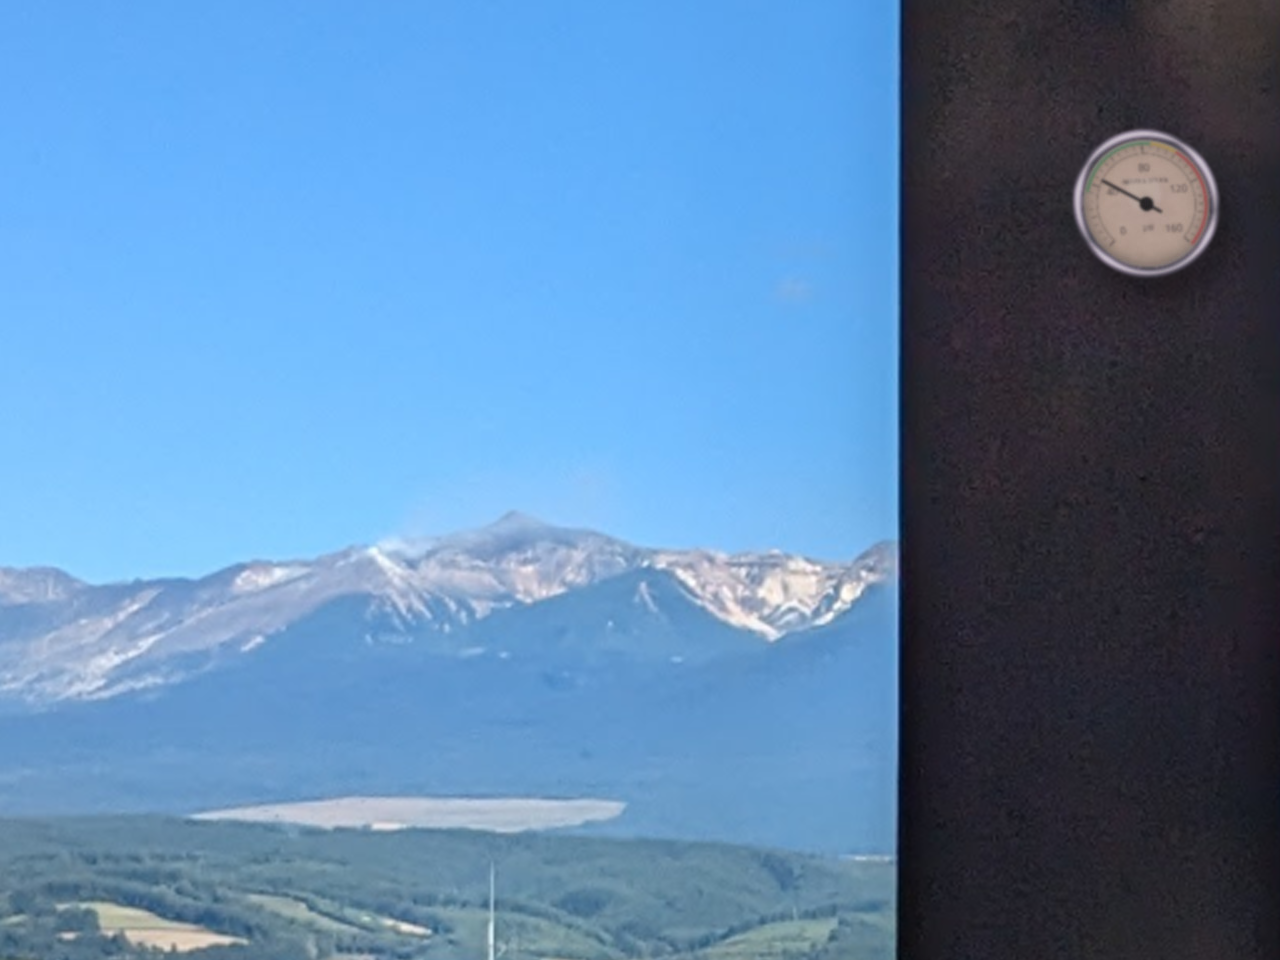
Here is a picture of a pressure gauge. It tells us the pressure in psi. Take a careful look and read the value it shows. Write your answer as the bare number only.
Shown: 45
